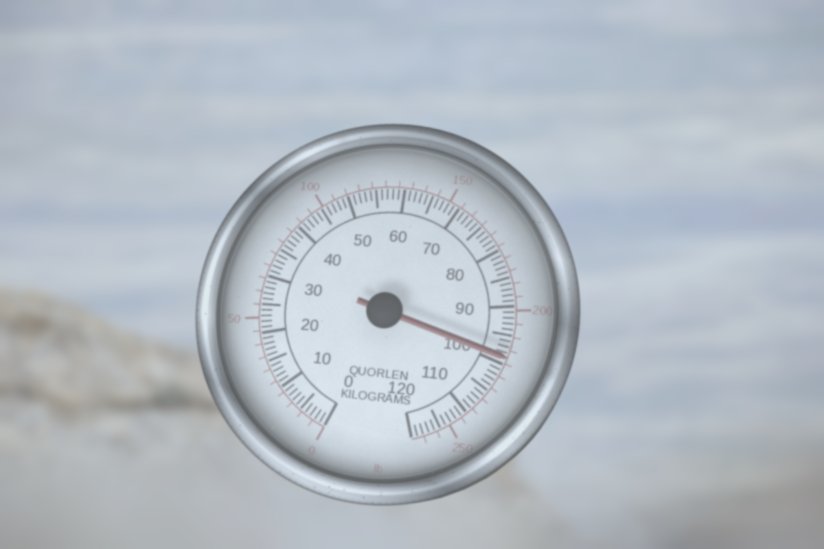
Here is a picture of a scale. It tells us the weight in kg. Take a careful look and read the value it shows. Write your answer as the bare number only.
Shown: 99
